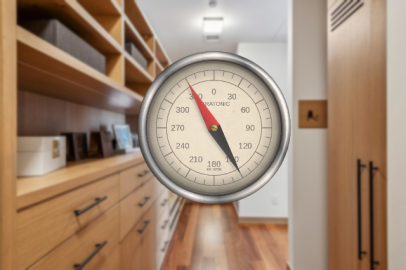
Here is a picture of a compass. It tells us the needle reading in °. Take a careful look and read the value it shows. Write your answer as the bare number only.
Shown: 330
